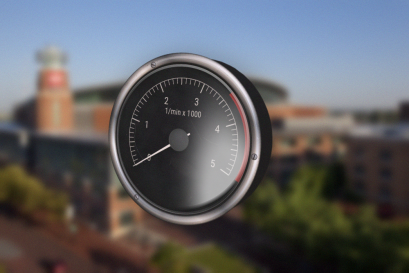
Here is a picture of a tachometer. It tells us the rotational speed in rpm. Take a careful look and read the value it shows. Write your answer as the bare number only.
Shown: 0
